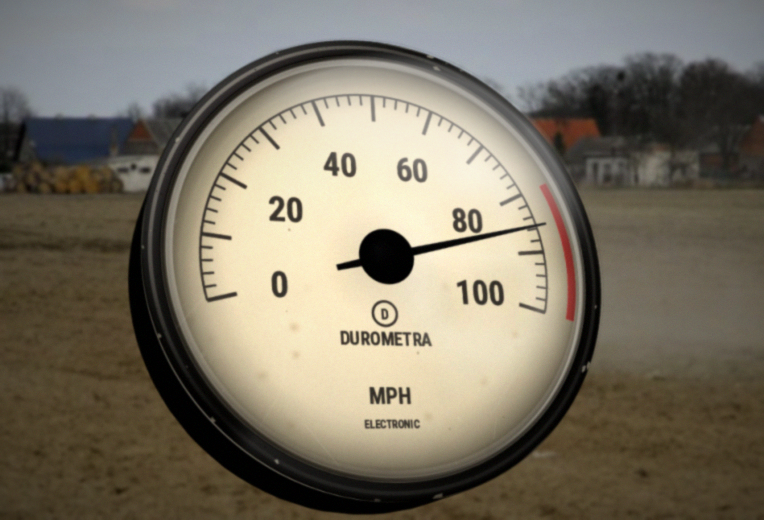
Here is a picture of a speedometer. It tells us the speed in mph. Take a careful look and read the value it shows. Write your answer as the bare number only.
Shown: 86
